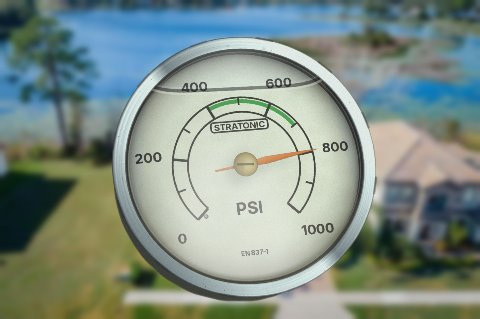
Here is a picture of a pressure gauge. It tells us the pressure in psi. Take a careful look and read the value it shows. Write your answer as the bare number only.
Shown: 800
